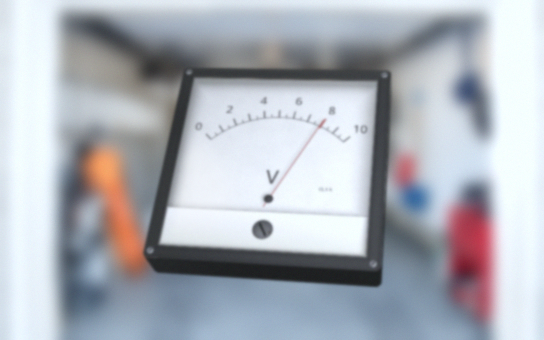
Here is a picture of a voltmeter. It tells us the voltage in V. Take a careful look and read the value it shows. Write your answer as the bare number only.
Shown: 8
